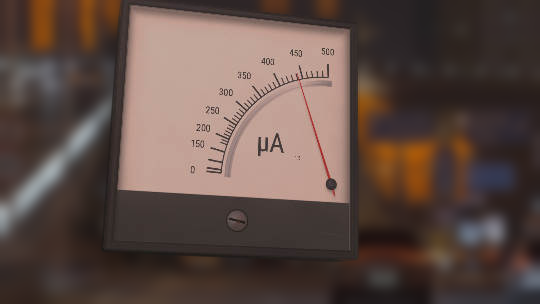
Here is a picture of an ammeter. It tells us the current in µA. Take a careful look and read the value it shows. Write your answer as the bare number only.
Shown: 440
